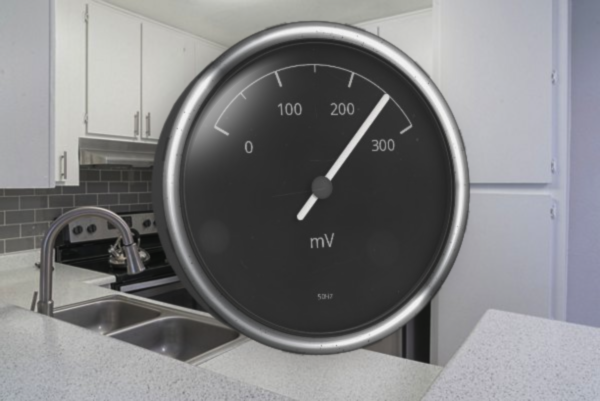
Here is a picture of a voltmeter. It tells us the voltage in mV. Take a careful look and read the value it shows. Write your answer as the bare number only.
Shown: 250
